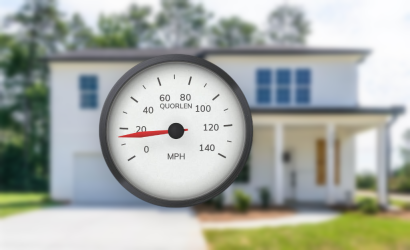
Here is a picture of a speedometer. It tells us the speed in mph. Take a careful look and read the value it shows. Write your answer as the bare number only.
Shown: 15
